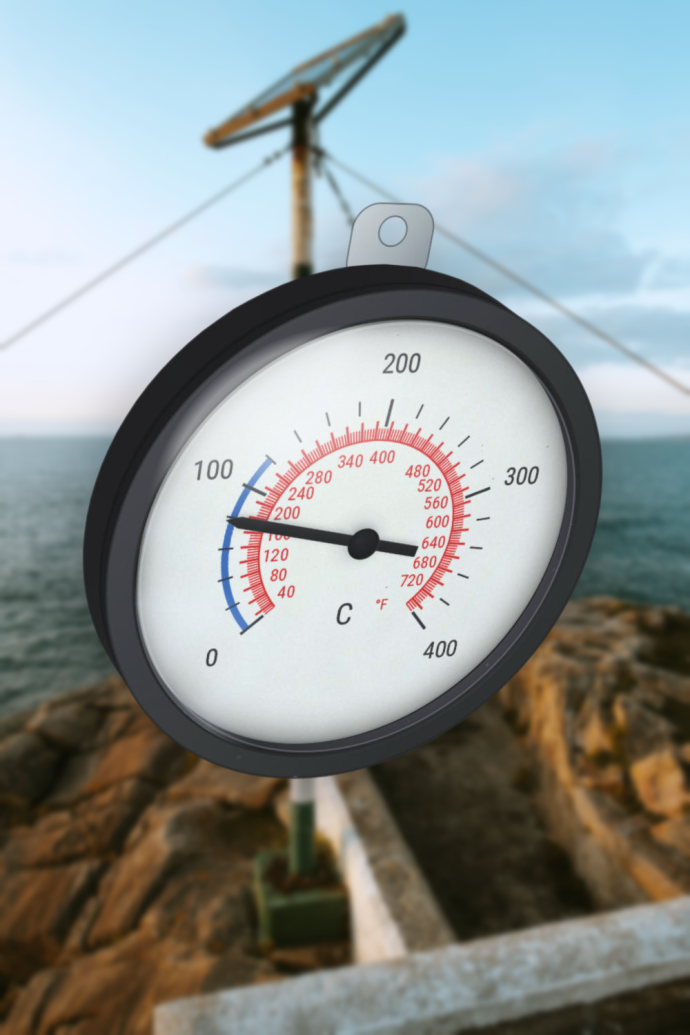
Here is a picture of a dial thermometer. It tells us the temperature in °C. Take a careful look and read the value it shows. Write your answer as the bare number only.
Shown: 80
